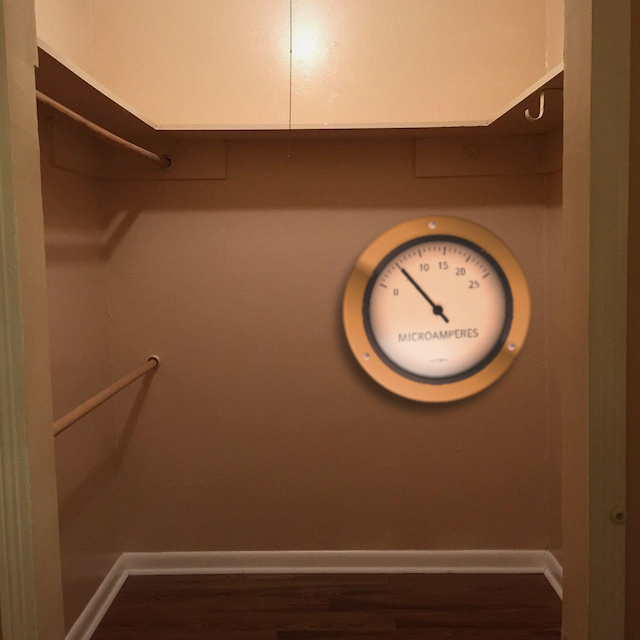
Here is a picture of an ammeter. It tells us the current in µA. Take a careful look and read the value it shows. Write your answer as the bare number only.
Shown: 5
